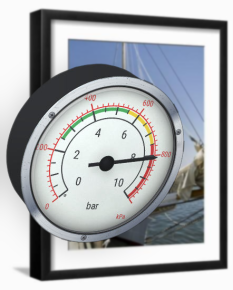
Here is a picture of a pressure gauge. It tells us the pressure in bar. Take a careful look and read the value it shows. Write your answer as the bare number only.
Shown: 8
